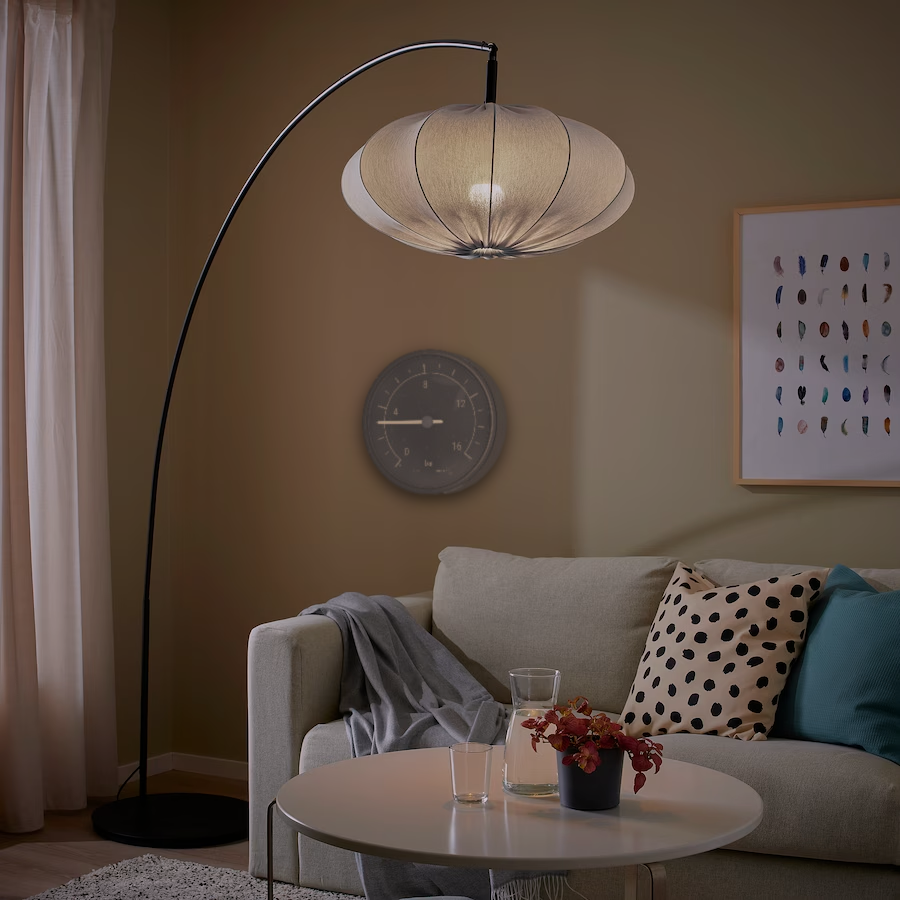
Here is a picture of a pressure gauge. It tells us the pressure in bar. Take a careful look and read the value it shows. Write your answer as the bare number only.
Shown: 3
